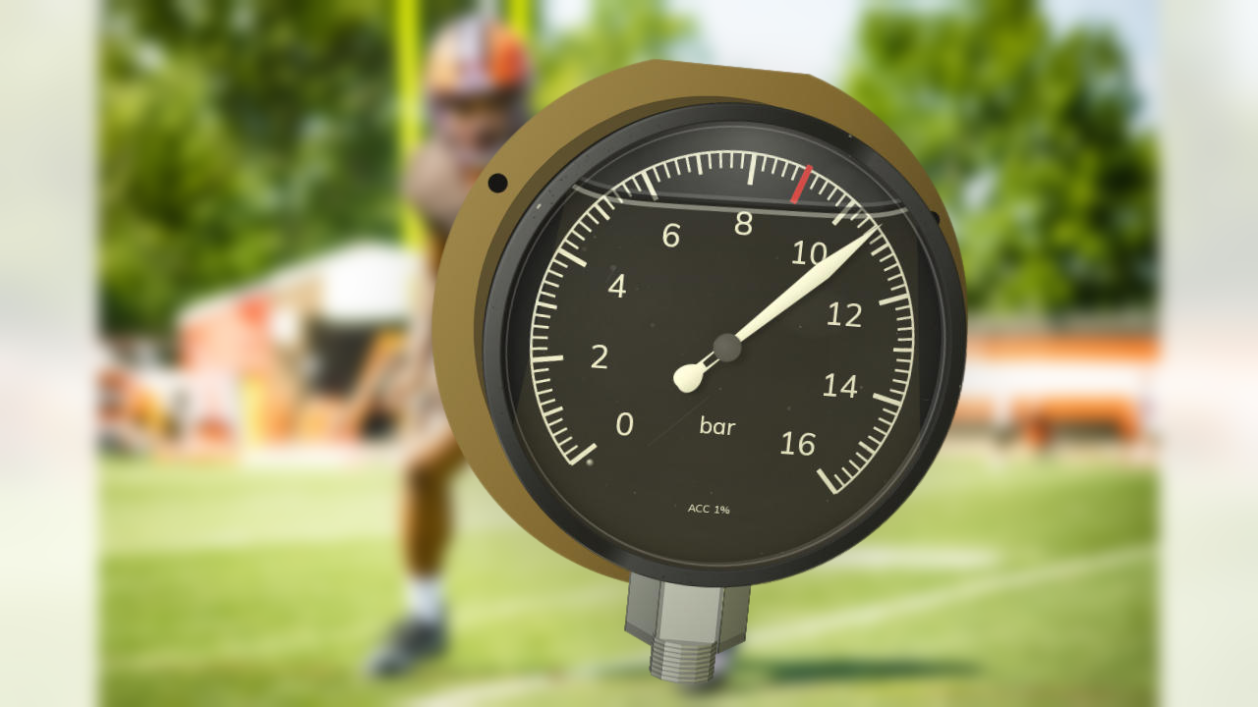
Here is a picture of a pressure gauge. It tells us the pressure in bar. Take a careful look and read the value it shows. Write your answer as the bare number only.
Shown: 10.6
